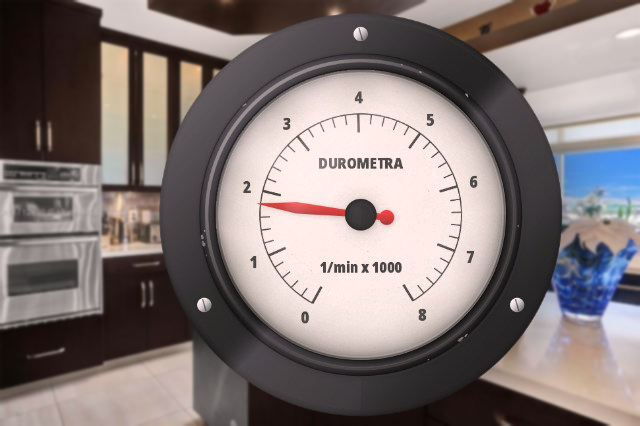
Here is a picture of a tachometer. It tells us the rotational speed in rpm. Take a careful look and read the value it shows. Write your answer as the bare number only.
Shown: 1800
